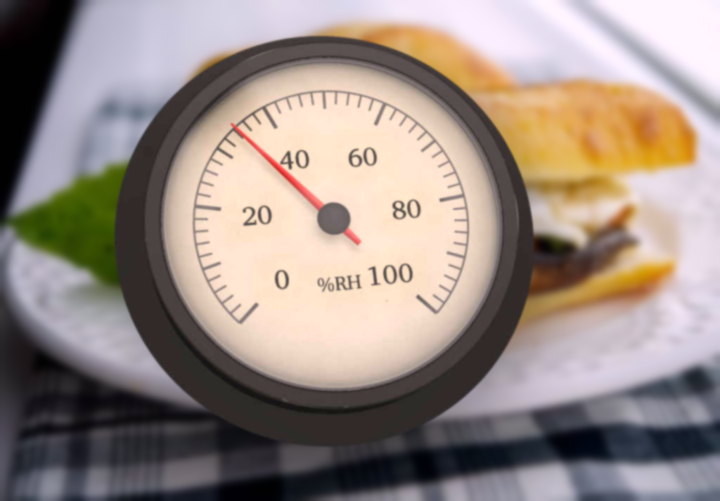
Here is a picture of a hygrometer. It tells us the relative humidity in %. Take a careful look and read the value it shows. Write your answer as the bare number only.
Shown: 34
